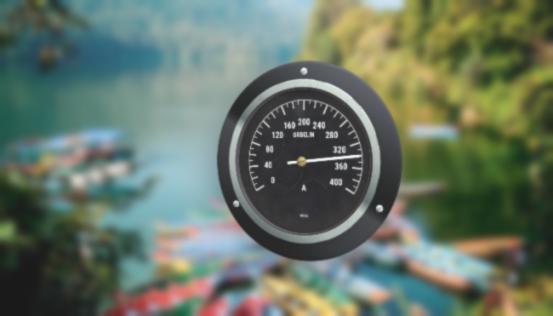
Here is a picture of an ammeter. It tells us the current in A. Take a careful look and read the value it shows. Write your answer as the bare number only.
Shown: 340
